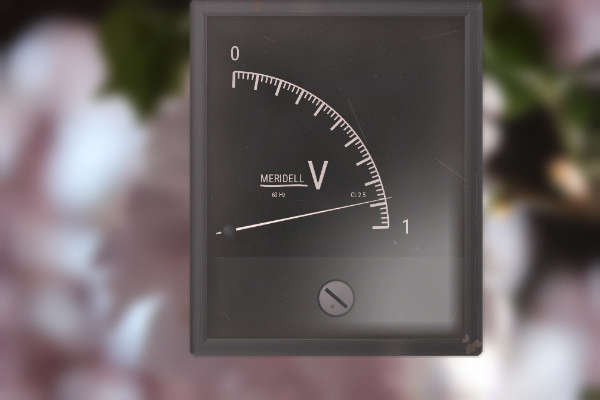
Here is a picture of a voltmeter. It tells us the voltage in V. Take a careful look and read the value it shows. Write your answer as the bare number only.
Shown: 0.88
